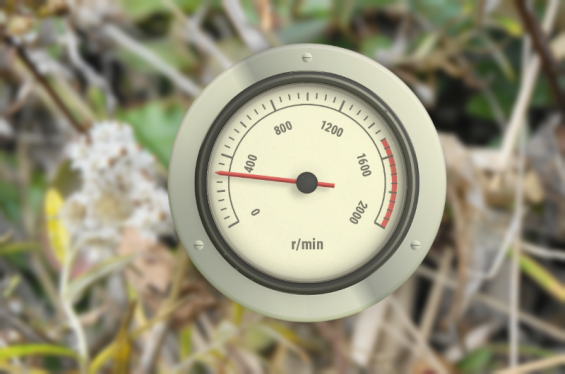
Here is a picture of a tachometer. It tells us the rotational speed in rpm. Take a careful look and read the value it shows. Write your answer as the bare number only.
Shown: 300
